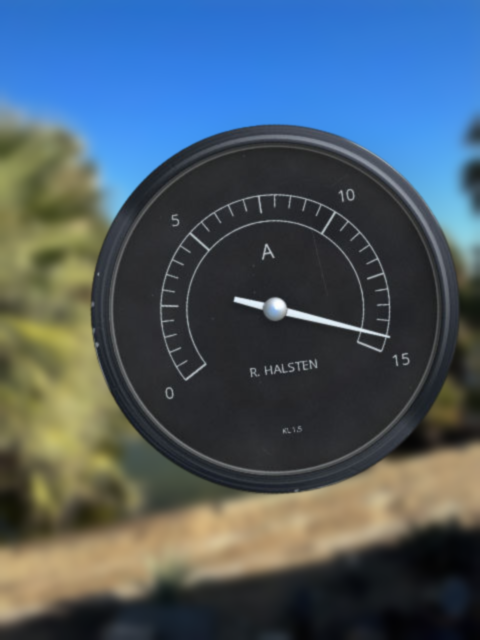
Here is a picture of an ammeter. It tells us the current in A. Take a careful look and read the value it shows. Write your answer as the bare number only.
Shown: 14.5
